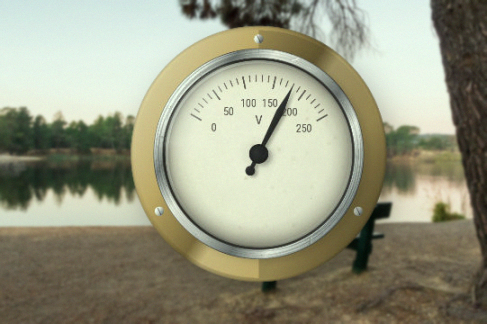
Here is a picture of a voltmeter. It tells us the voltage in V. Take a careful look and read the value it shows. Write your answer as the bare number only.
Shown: 180
